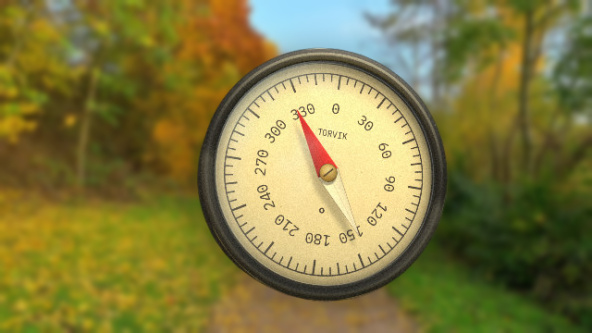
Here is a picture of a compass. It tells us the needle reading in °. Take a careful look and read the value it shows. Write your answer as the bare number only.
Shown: 325
